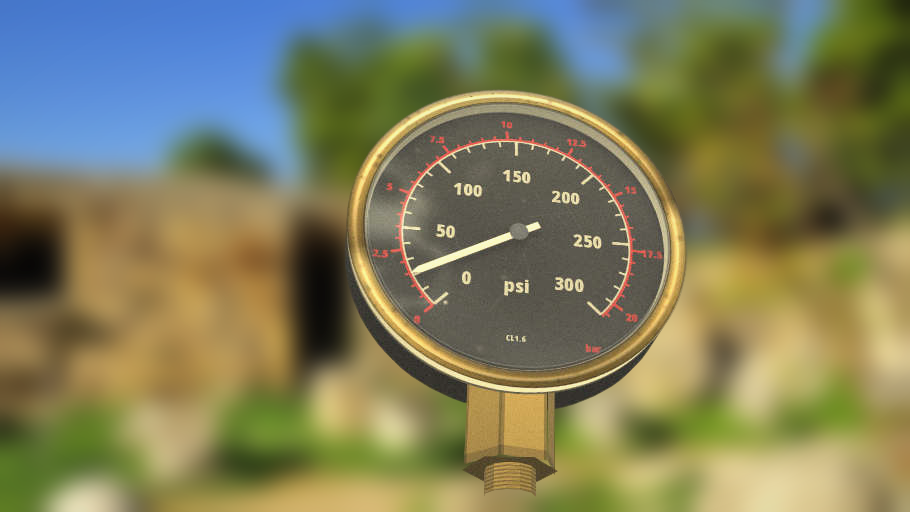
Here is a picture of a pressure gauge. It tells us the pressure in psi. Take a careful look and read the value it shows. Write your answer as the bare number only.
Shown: 20
